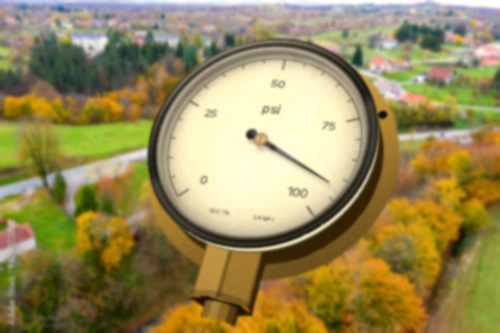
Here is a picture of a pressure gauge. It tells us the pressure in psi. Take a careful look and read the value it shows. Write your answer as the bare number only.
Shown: 92.5
